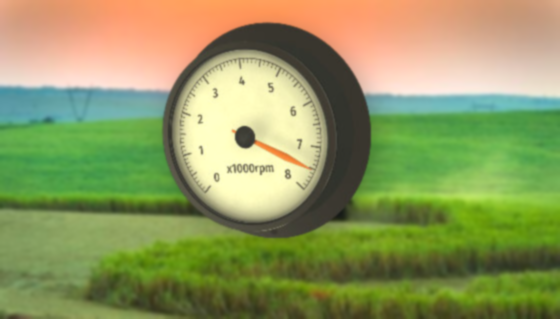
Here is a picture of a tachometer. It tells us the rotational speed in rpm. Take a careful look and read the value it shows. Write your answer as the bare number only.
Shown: 7500
